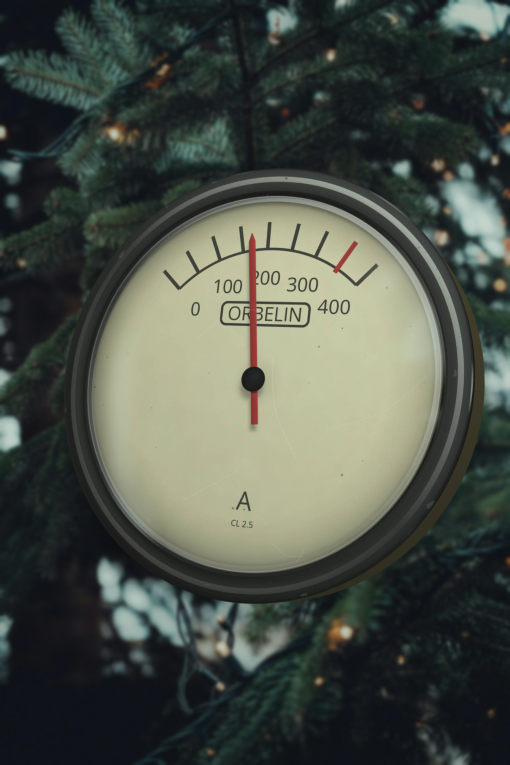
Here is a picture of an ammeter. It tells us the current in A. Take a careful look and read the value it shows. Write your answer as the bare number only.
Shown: 175
